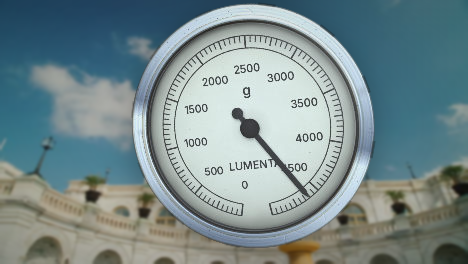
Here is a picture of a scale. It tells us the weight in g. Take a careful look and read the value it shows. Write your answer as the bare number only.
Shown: 4600
